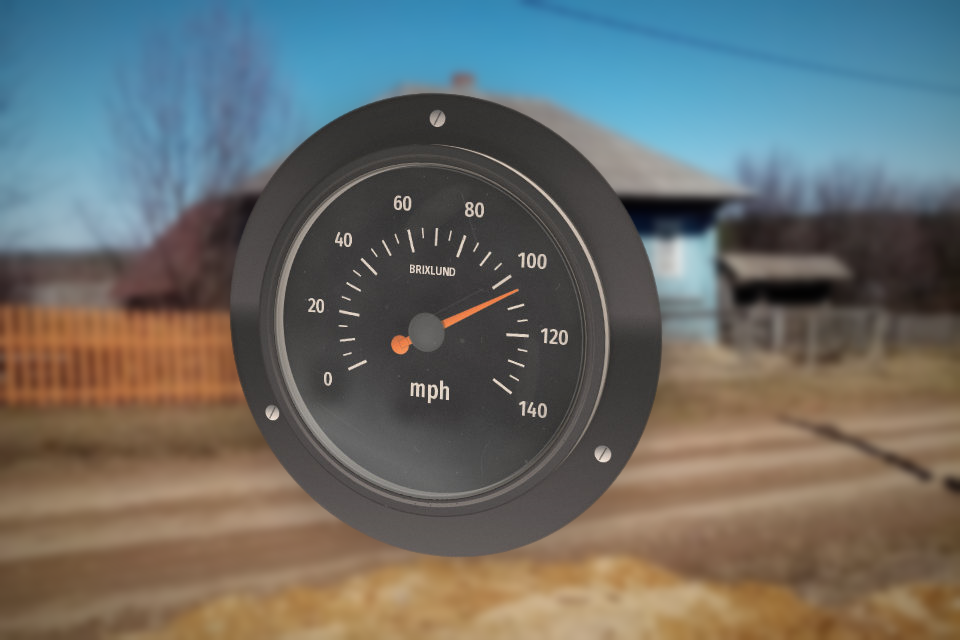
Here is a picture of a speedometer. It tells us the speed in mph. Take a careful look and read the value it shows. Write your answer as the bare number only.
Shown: 105
